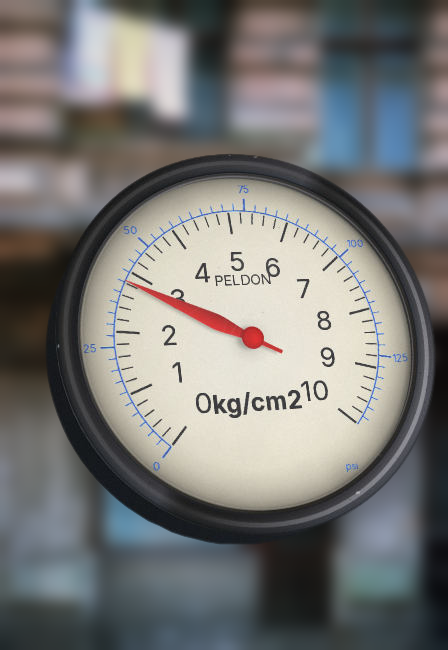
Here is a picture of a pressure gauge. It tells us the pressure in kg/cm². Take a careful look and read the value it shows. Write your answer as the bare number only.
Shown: 2.8
